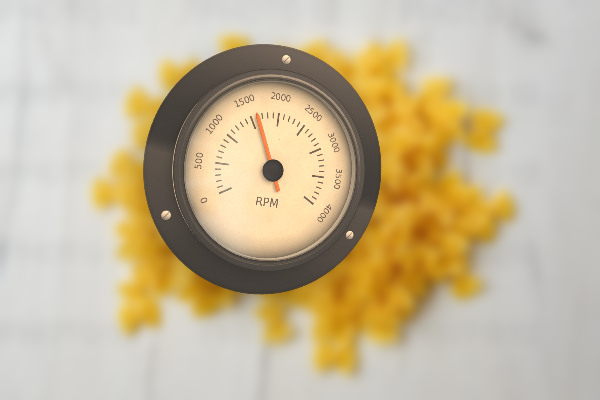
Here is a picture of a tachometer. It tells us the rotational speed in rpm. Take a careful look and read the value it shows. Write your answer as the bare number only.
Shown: 1600
